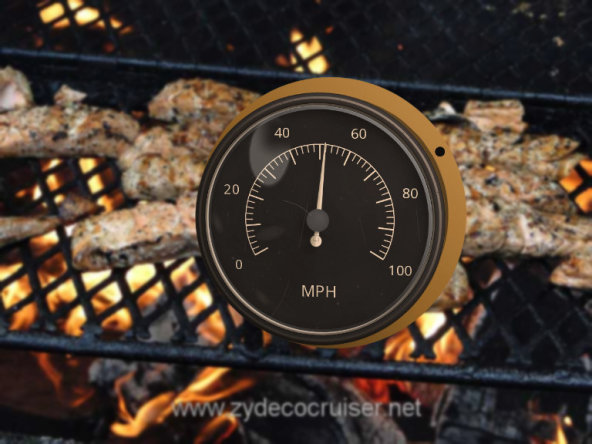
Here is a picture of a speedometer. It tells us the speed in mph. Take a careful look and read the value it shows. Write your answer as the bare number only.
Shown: 52
